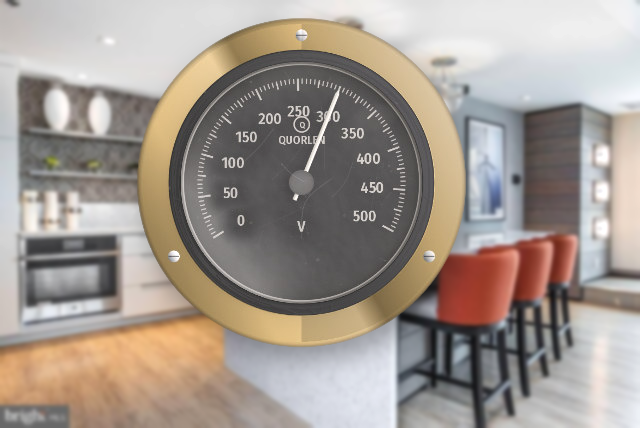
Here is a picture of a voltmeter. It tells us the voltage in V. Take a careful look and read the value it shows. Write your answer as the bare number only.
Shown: 300
